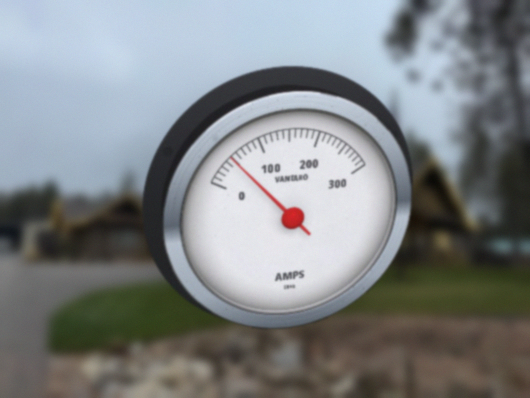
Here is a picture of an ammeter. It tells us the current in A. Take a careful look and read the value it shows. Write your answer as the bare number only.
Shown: 50
